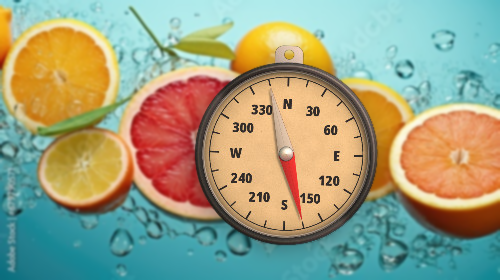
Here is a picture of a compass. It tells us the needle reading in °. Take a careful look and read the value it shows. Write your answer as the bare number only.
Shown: 165
